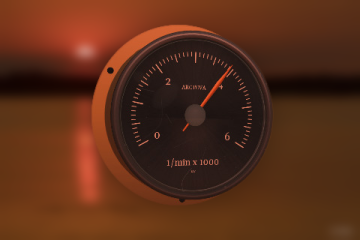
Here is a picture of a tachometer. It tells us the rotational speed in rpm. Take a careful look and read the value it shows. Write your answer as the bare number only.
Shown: 3900
